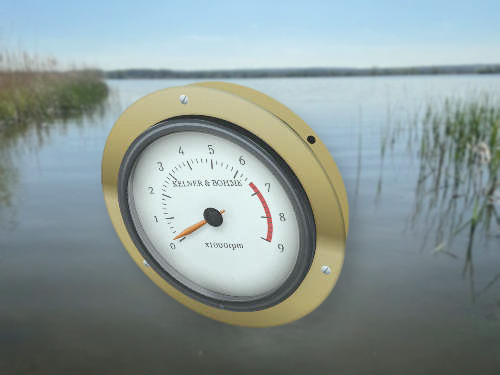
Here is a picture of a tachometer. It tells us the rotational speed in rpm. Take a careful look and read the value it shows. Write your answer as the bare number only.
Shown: 200
